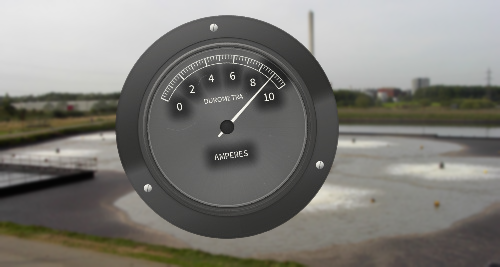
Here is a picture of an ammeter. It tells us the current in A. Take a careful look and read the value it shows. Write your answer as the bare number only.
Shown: 9
